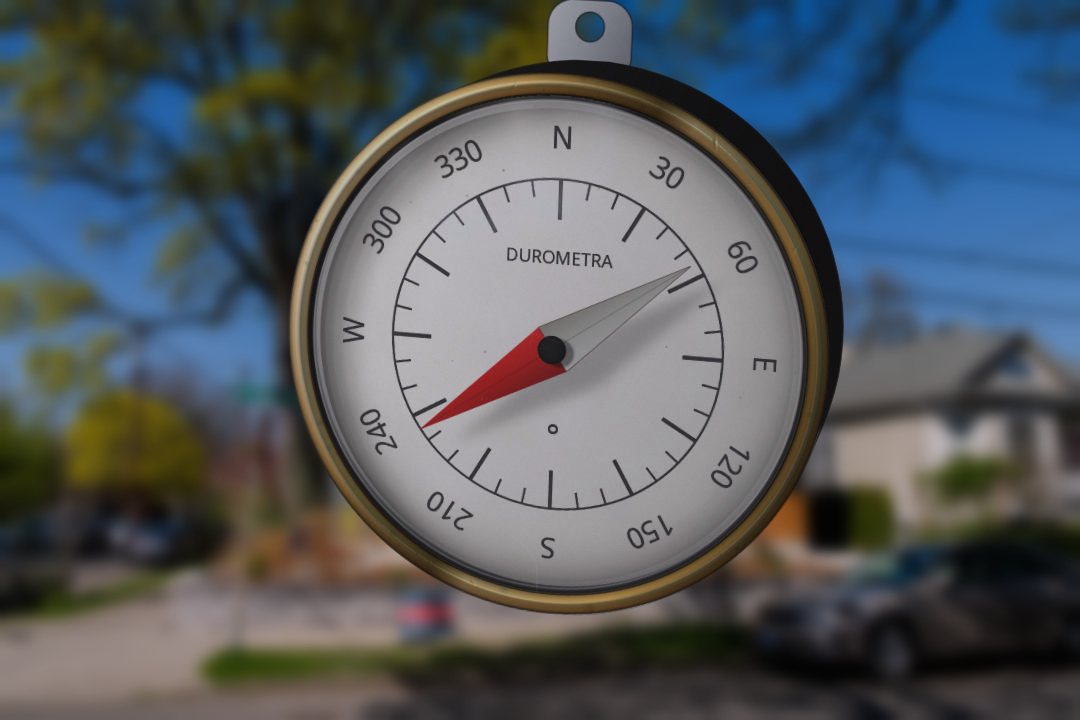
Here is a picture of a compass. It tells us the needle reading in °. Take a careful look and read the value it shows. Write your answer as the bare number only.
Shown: 235
